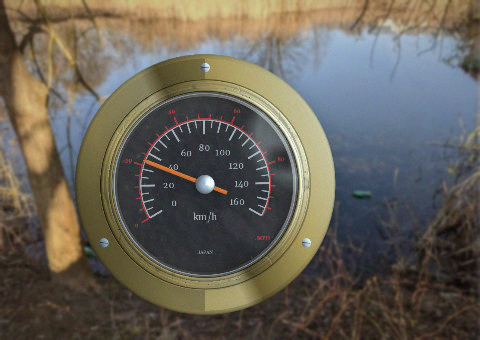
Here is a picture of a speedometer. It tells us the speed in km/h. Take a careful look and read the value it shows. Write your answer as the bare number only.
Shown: 35
